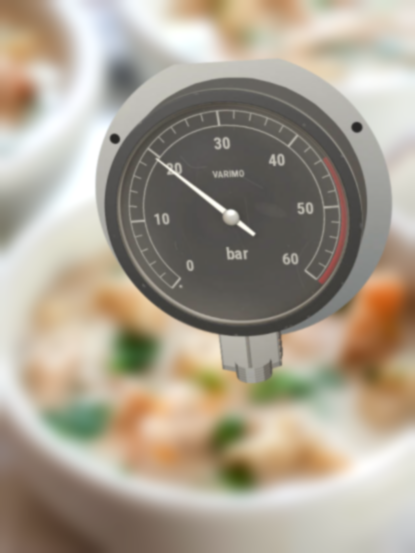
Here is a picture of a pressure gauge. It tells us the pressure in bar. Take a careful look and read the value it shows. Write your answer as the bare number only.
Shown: 20
